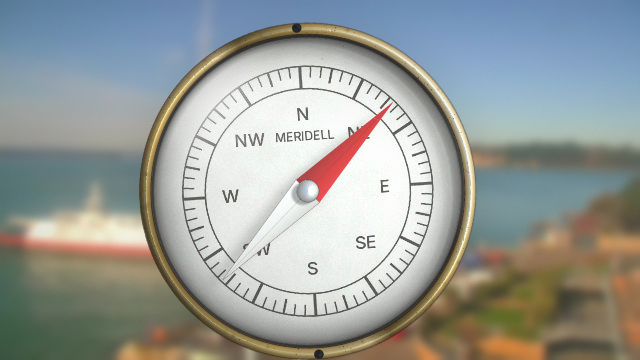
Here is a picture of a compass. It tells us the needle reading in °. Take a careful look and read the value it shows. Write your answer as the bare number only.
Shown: 47.5
